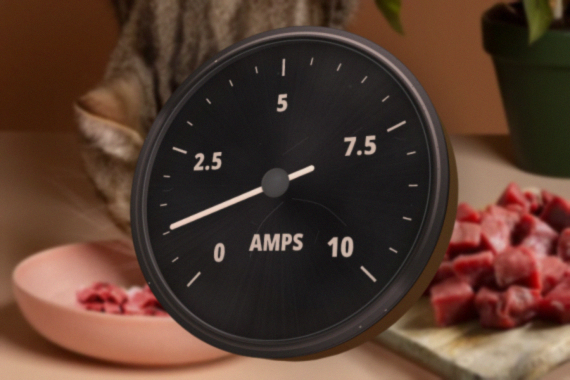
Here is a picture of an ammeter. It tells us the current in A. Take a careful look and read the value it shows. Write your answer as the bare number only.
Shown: 1
